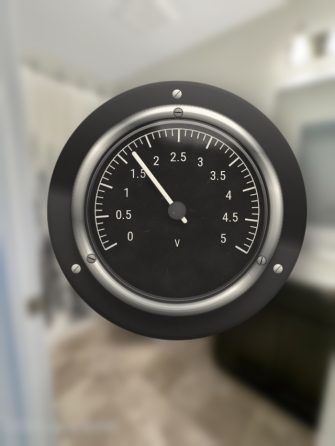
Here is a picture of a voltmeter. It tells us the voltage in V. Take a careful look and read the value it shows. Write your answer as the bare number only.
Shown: 1.7
